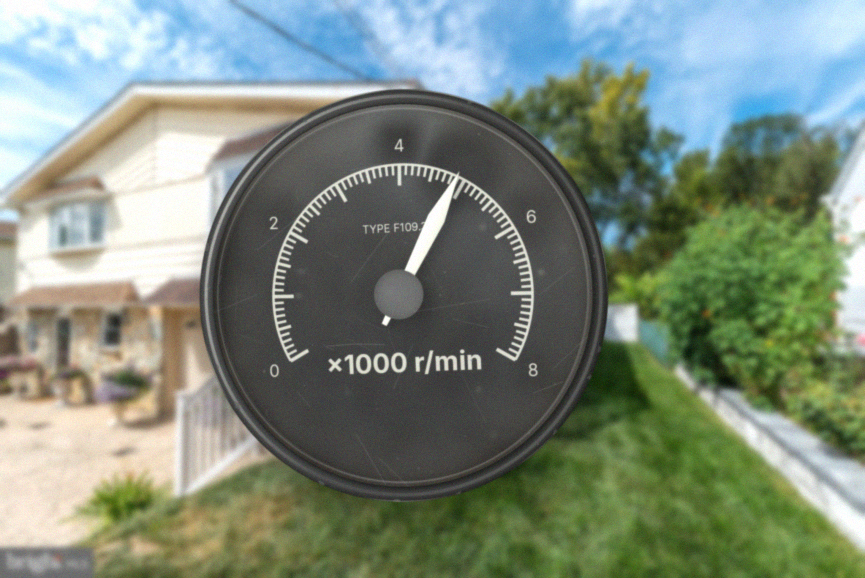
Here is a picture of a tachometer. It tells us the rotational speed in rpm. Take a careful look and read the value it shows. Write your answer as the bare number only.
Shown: 4900
